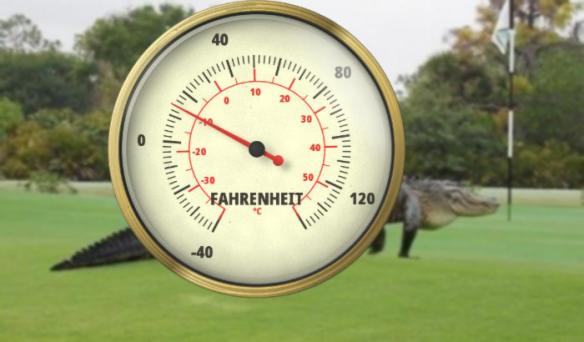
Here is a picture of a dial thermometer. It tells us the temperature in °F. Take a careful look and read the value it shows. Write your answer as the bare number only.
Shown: 14
